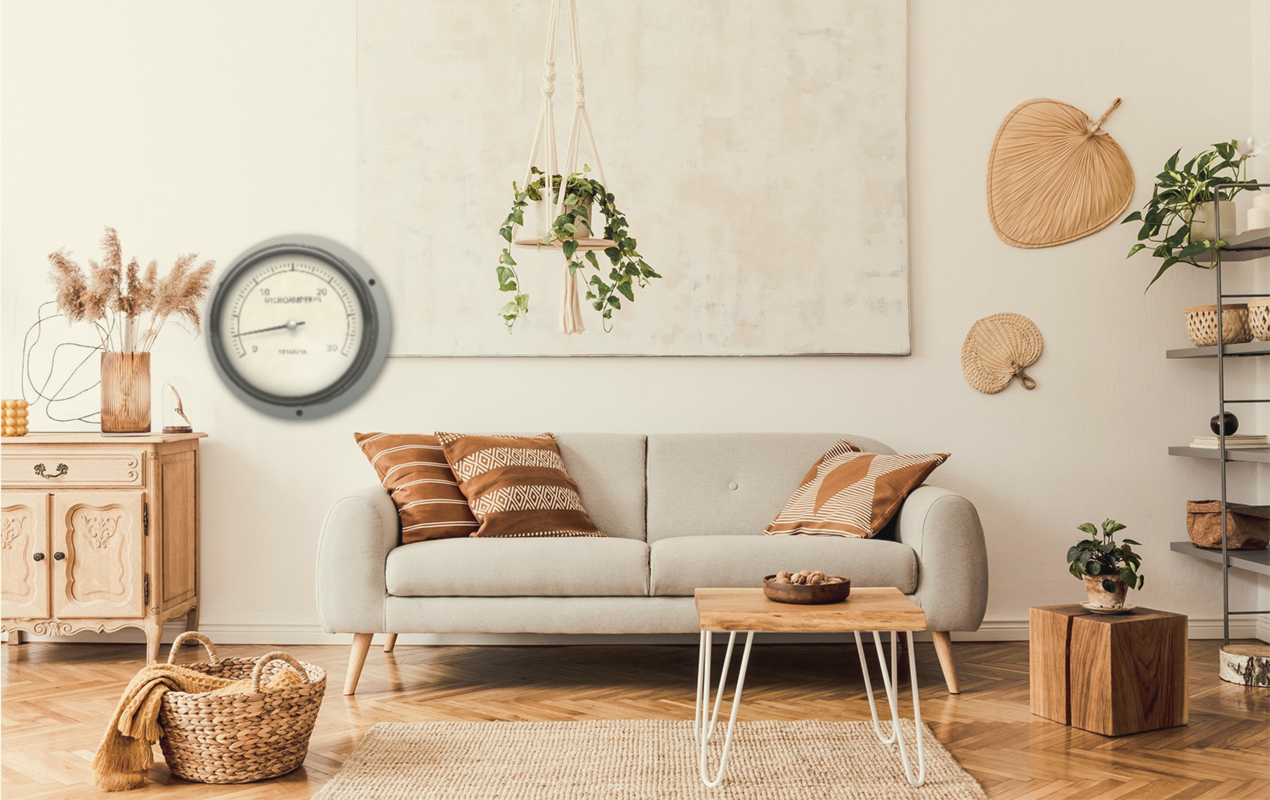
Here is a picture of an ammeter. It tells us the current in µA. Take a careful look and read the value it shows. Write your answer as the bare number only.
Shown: 2.5
